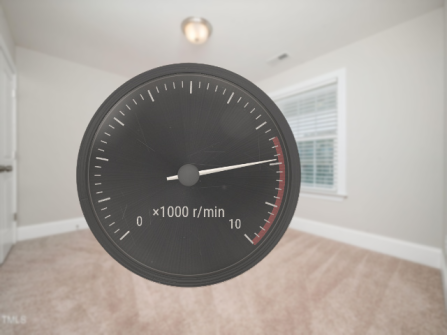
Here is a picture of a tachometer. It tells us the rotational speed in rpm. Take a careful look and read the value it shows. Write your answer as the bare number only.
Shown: 7900
